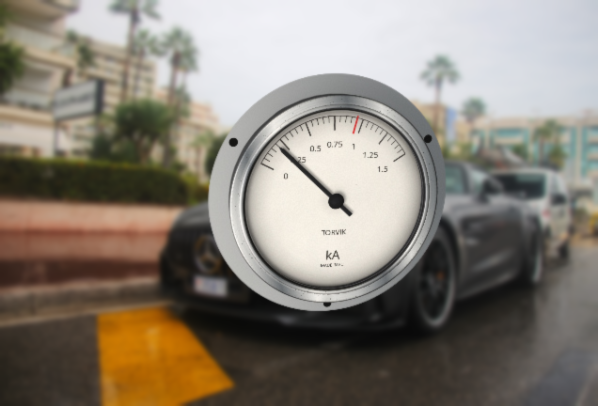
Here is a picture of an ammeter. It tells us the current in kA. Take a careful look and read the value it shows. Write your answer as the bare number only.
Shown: 0.2
